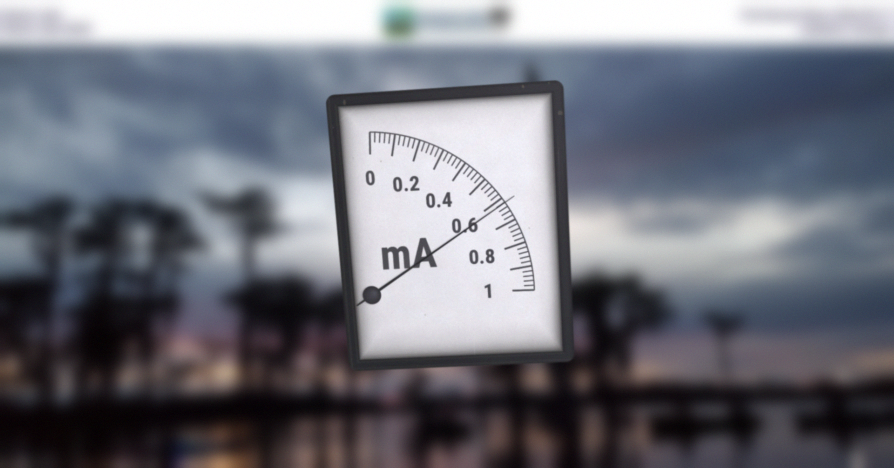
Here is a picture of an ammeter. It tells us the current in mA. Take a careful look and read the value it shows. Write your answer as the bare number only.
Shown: 0.62
